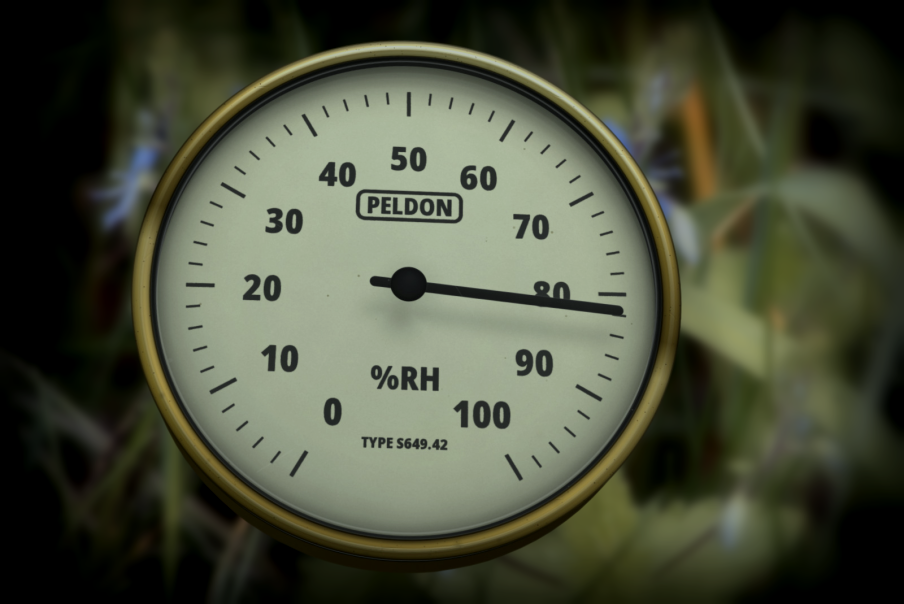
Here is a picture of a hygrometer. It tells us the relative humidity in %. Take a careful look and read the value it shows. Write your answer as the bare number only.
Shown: 82
